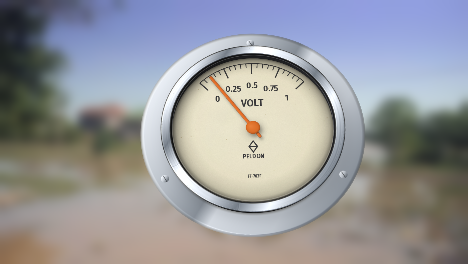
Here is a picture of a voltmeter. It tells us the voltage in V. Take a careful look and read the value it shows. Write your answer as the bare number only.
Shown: 0.1
